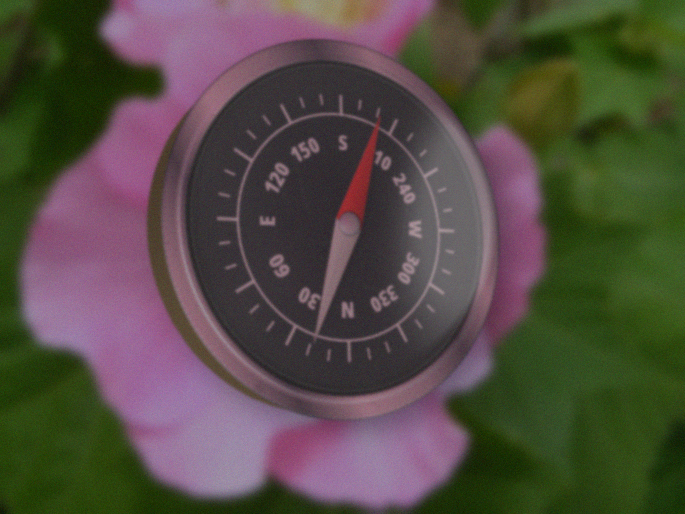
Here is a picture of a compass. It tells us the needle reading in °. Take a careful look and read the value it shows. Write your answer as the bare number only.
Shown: 200
